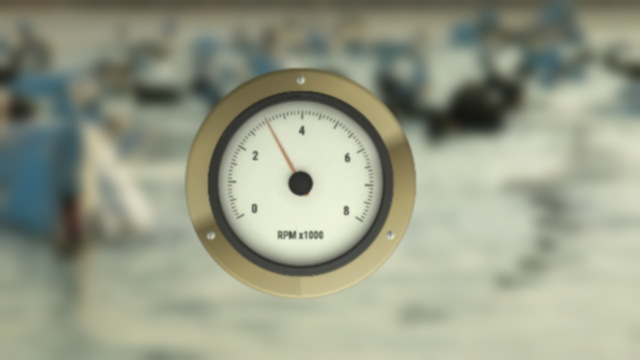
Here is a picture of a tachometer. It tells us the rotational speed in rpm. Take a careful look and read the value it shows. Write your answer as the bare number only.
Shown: 3000
